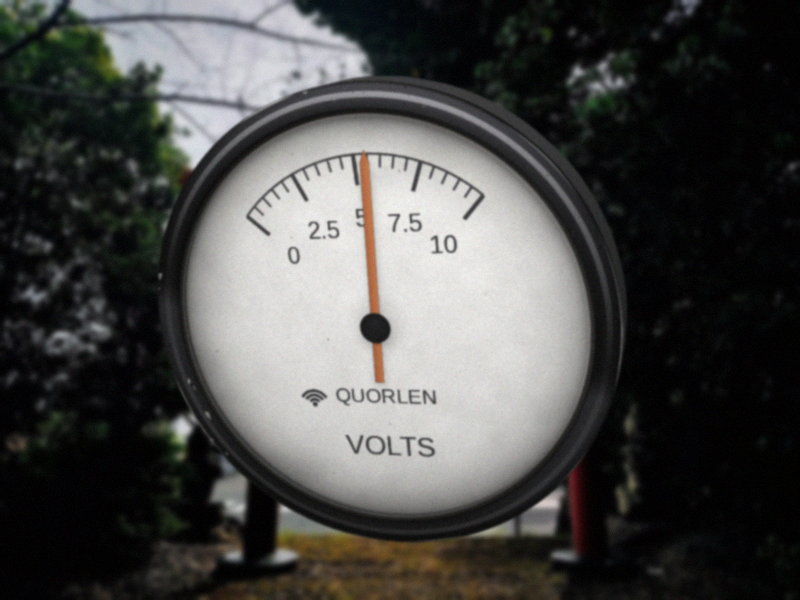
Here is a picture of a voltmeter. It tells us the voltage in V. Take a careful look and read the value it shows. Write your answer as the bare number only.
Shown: 5.5
